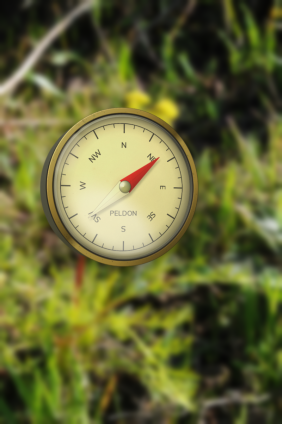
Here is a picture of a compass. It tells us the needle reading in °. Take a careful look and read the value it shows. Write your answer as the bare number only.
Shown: 50
